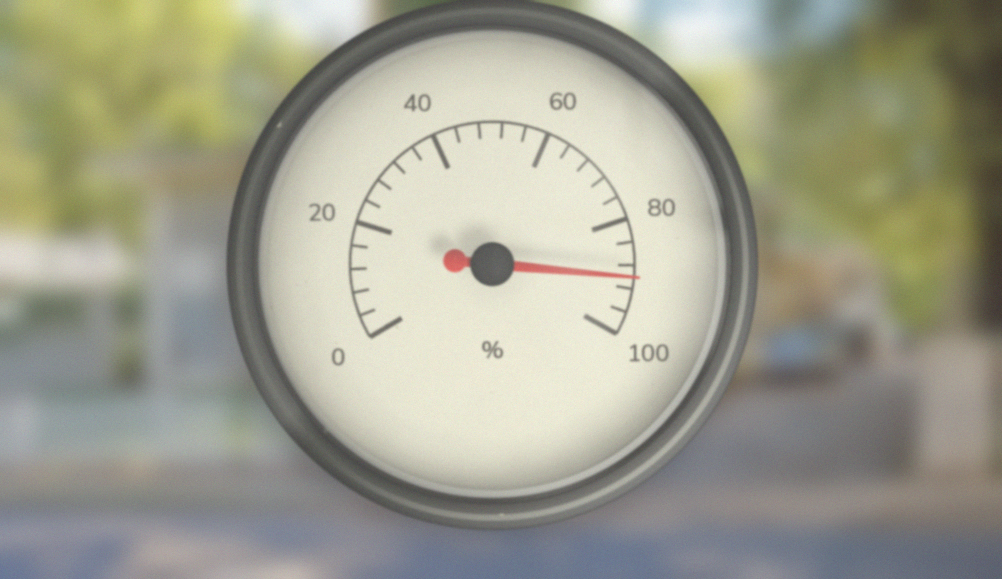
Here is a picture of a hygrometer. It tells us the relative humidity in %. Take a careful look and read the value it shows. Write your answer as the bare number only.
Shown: 90
